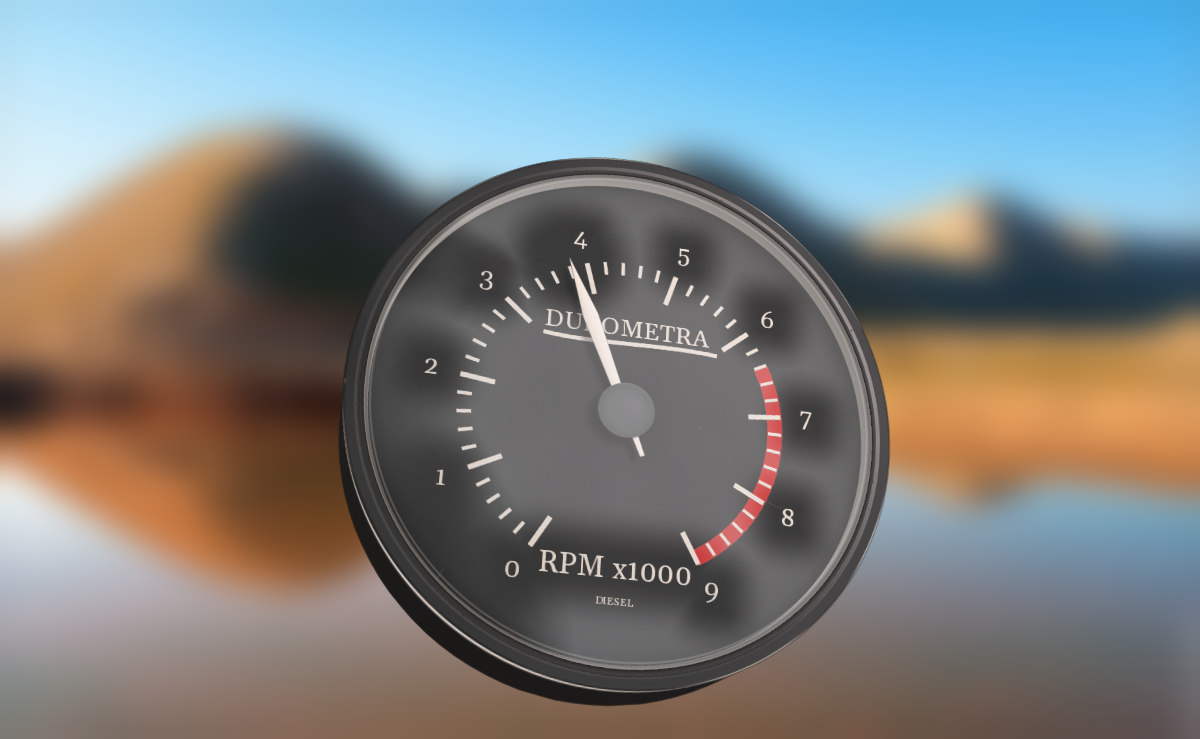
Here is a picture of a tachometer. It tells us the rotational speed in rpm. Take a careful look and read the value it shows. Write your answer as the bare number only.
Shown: 3800
